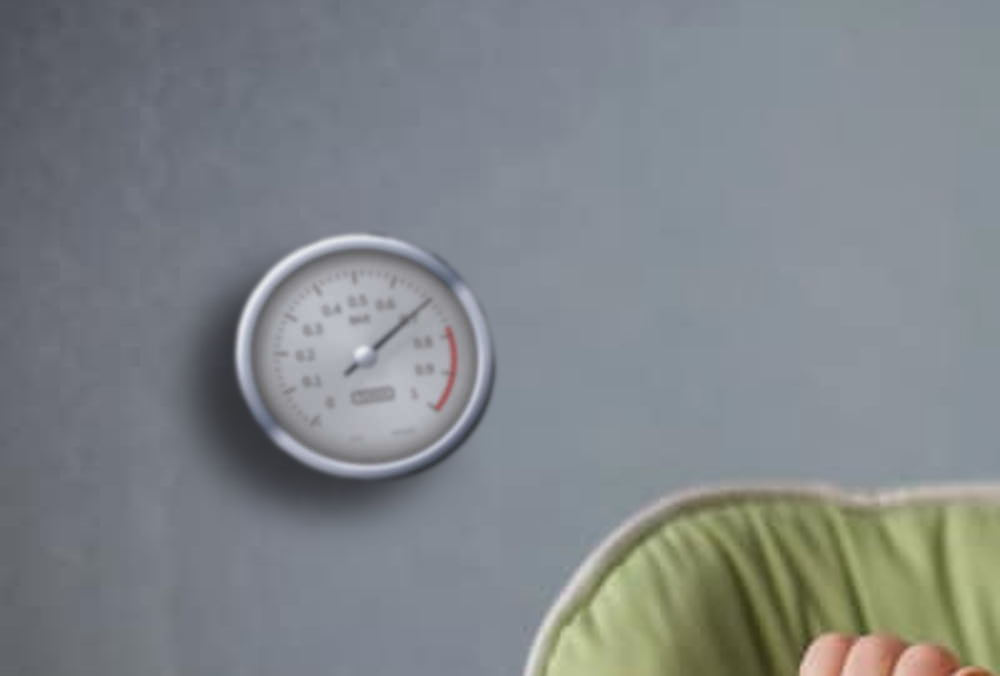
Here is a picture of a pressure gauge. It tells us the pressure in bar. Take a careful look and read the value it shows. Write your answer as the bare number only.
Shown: 0.7
